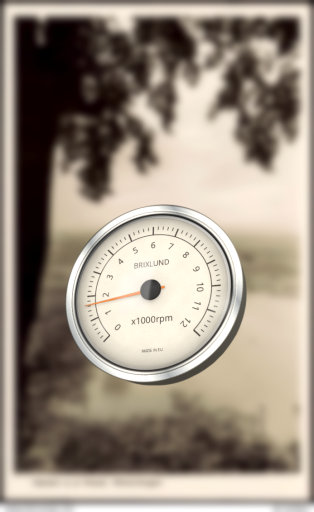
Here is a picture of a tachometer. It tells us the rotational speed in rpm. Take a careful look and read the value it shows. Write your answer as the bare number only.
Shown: 1600
